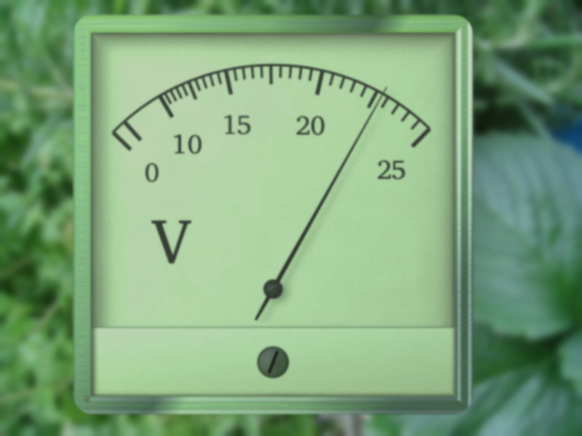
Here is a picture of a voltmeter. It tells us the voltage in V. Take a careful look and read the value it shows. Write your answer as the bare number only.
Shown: 22.75
